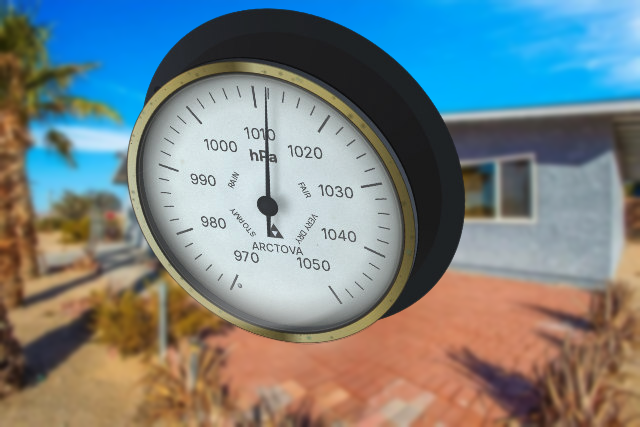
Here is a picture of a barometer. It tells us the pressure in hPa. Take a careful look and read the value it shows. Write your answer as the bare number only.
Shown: 1012
